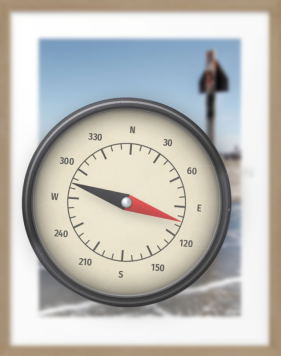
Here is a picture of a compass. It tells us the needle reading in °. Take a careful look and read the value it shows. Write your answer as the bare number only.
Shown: 105
